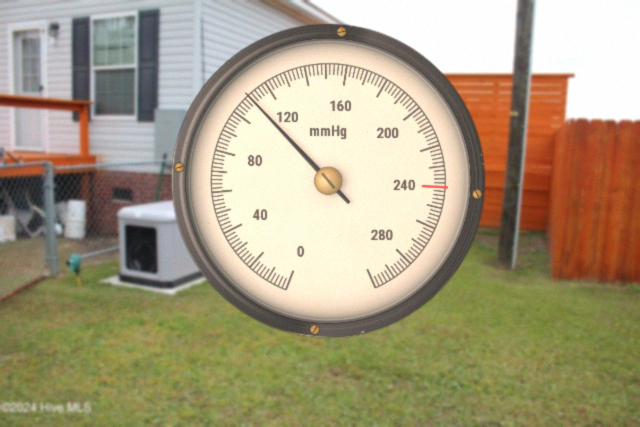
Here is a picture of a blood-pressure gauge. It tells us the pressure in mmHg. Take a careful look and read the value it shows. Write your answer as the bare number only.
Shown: 110
